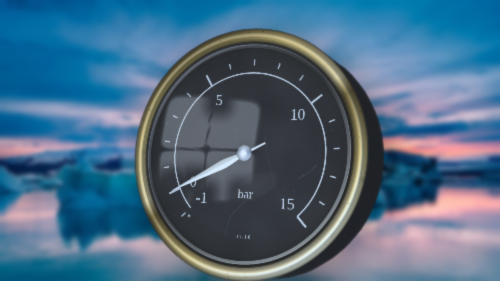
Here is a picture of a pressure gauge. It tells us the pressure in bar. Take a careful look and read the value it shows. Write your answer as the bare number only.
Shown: 0
